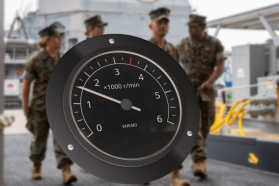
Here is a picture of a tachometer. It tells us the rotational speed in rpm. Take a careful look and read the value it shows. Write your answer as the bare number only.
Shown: 1500
